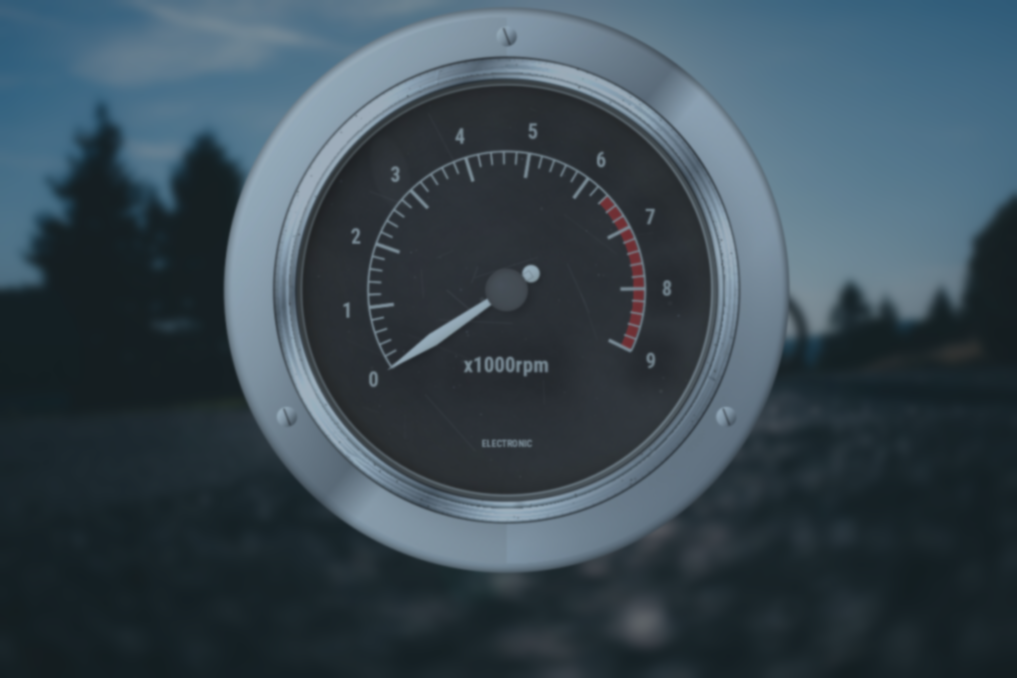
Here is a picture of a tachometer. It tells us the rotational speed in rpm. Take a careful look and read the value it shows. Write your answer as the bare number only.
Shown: 0
